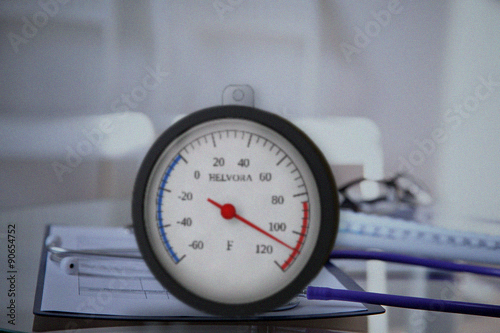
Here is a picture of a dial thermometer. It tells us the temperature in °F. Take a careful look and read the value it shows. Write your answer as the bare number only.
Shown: 108
